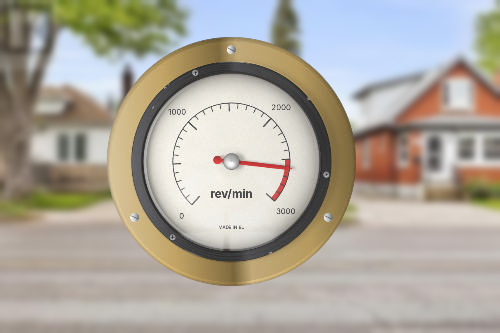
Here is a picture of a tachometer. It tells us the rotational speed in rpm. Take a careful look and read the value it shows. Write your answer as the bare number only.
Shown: 2600
